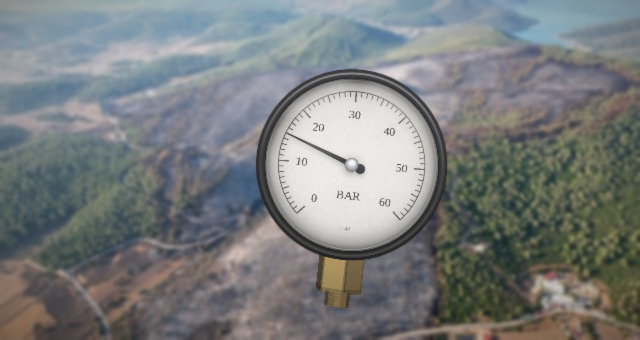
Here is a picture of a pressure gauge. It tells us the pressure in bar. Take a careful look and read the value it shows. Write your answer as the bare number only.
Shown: 15
